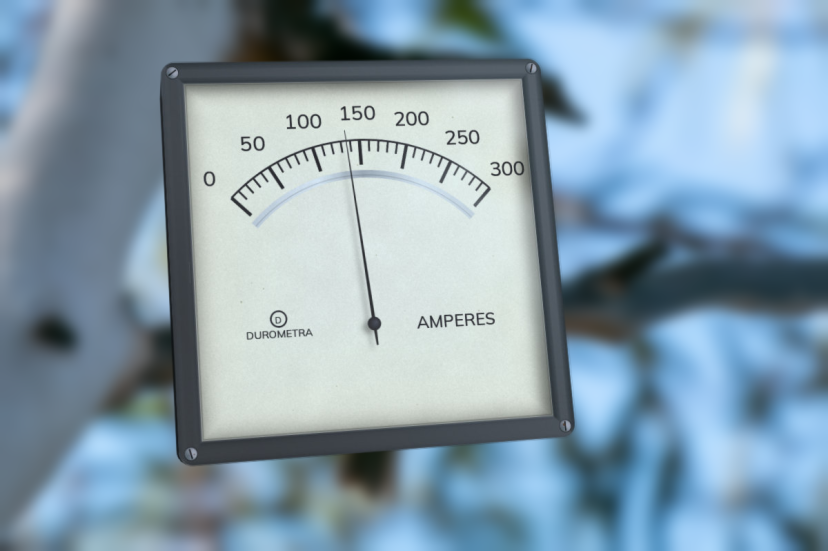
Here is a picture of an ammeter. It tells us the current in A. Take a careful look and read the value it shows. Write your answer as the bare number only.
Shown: 135
